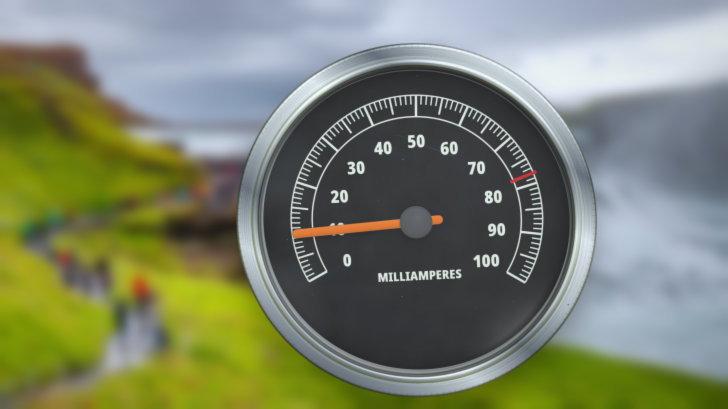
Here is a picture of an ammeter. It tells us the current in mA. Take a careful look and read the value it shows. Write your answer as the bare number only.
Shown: 10
